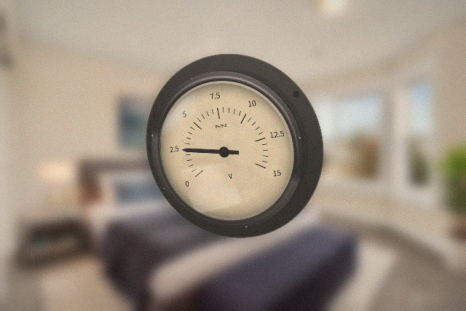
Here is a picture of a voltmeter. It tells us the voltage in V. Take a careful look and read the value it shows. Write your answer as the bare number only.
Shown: 2.5
